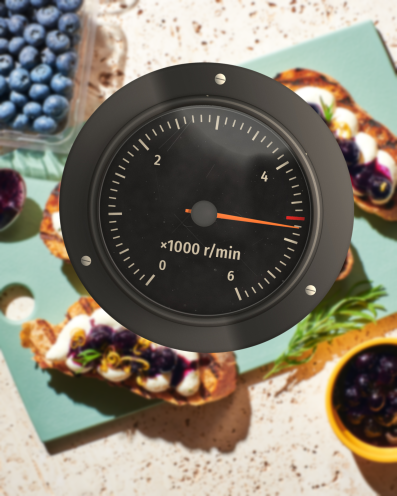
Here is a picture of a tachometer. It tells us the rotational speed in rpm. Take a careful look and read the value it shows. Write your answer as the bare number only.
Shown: 4800
